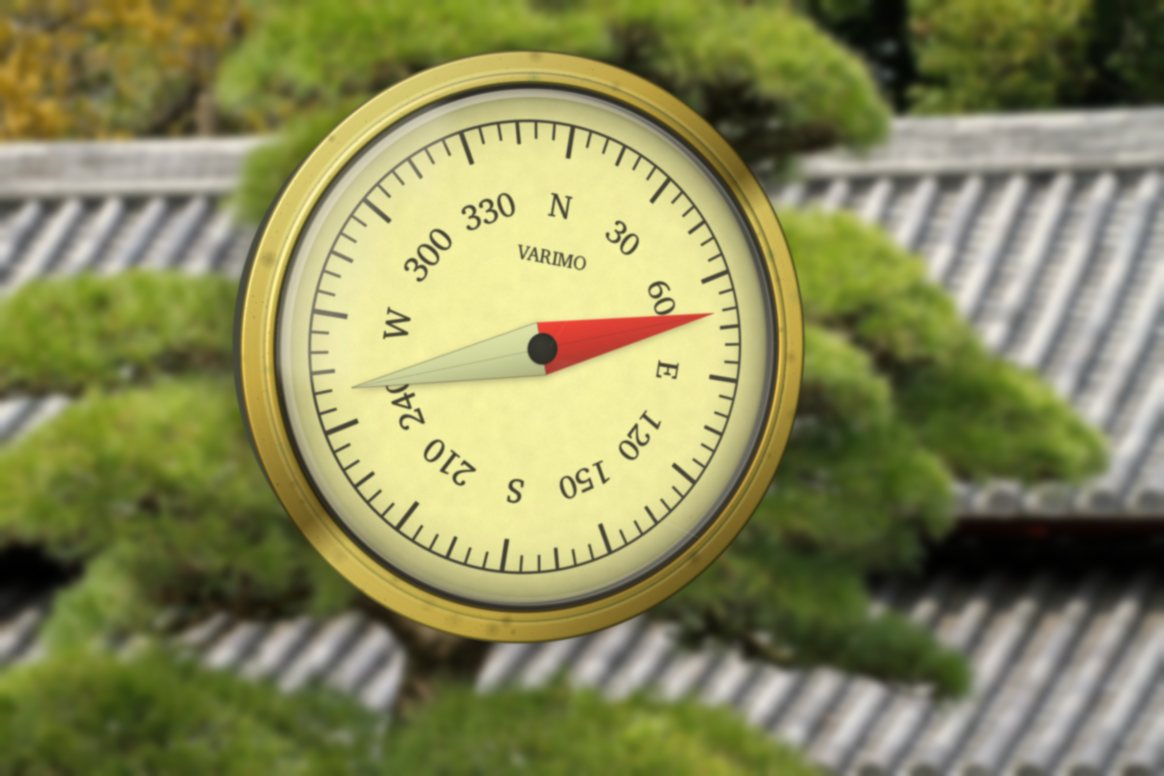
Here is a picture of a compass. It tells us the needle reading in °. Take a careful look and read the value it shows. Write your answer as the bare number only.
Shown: 70
